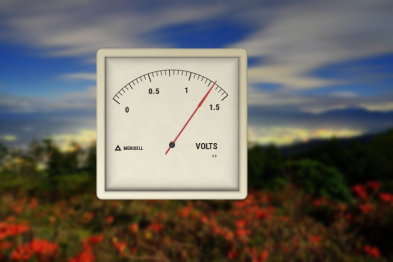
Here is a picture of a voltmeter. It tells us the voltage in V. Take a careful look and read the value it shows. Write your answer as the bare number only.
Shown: 1.3
